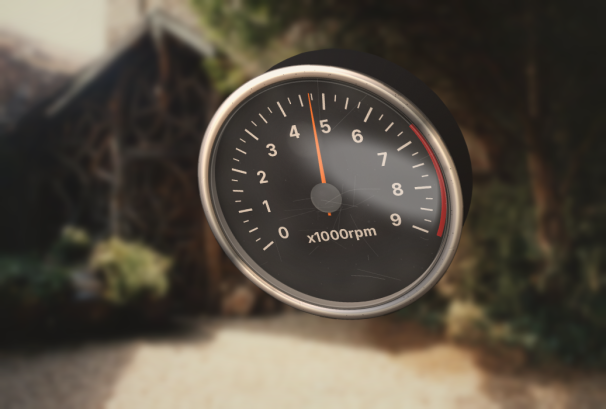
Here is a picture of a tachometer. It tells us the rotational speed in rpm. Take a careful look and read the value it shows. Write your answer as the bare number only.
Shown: 4750
